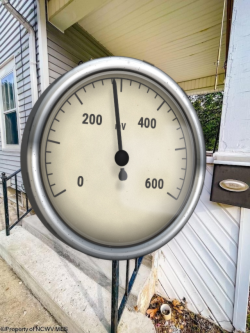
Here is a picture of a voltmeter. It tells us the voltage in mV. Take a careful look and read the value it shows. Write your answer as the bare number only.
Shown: 280
